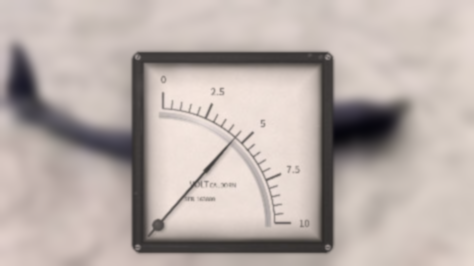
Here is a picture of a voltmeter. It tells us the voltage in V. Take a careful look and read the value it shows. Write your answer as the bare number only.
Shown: 4.5
